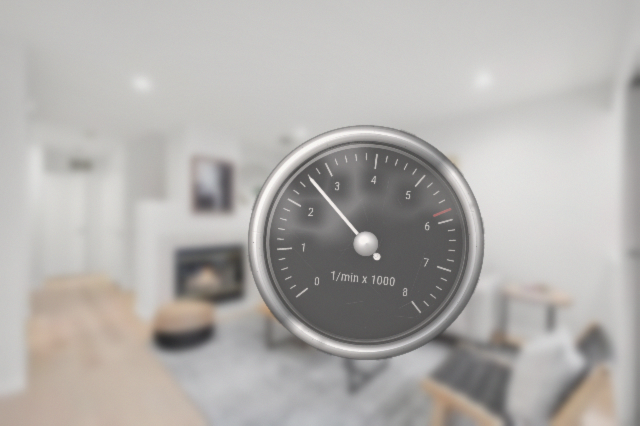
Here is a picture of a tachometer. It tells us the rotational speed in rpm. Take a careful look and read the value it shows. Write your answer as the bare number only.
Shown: 2600
